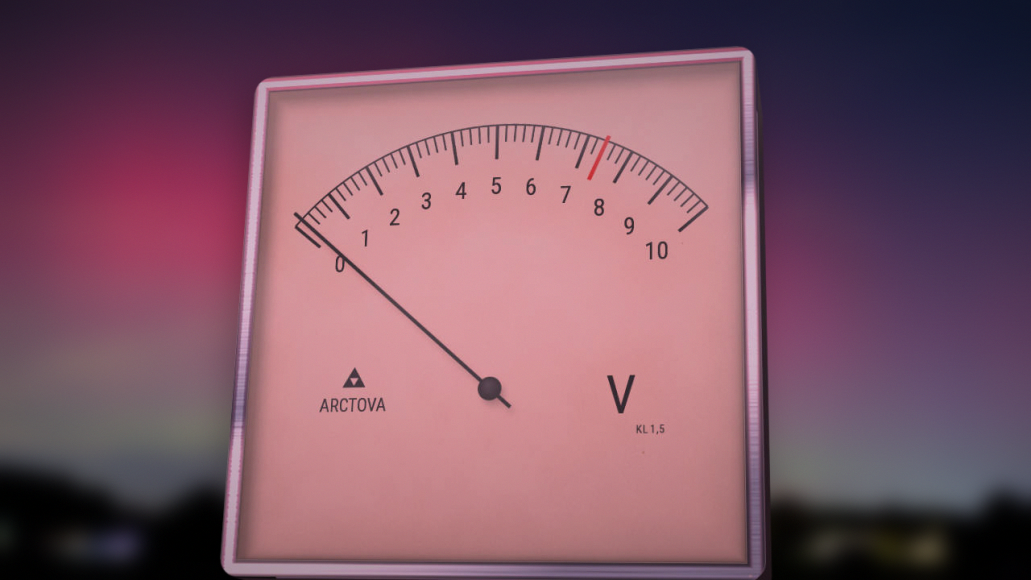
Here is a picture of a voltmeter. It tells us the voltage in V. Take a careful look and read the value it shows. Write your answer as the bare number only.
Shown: 0.2
